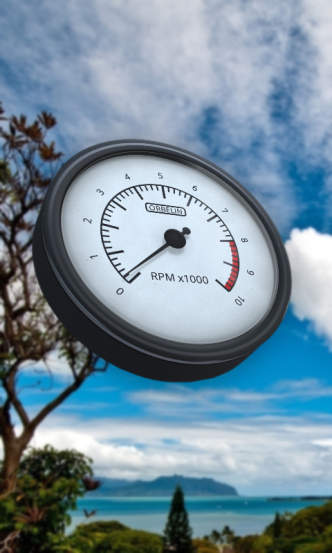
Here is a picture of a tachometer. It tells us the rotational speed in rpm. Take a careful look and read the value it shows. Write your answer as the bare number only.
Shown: 200
